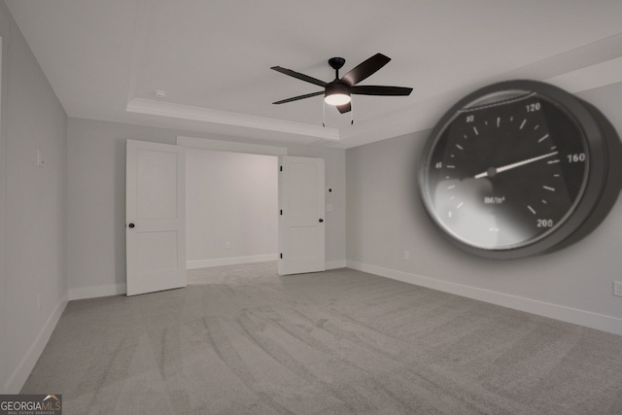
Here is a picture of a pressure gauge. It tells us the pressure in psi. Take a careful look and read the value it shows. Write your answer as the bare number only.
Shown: 155
